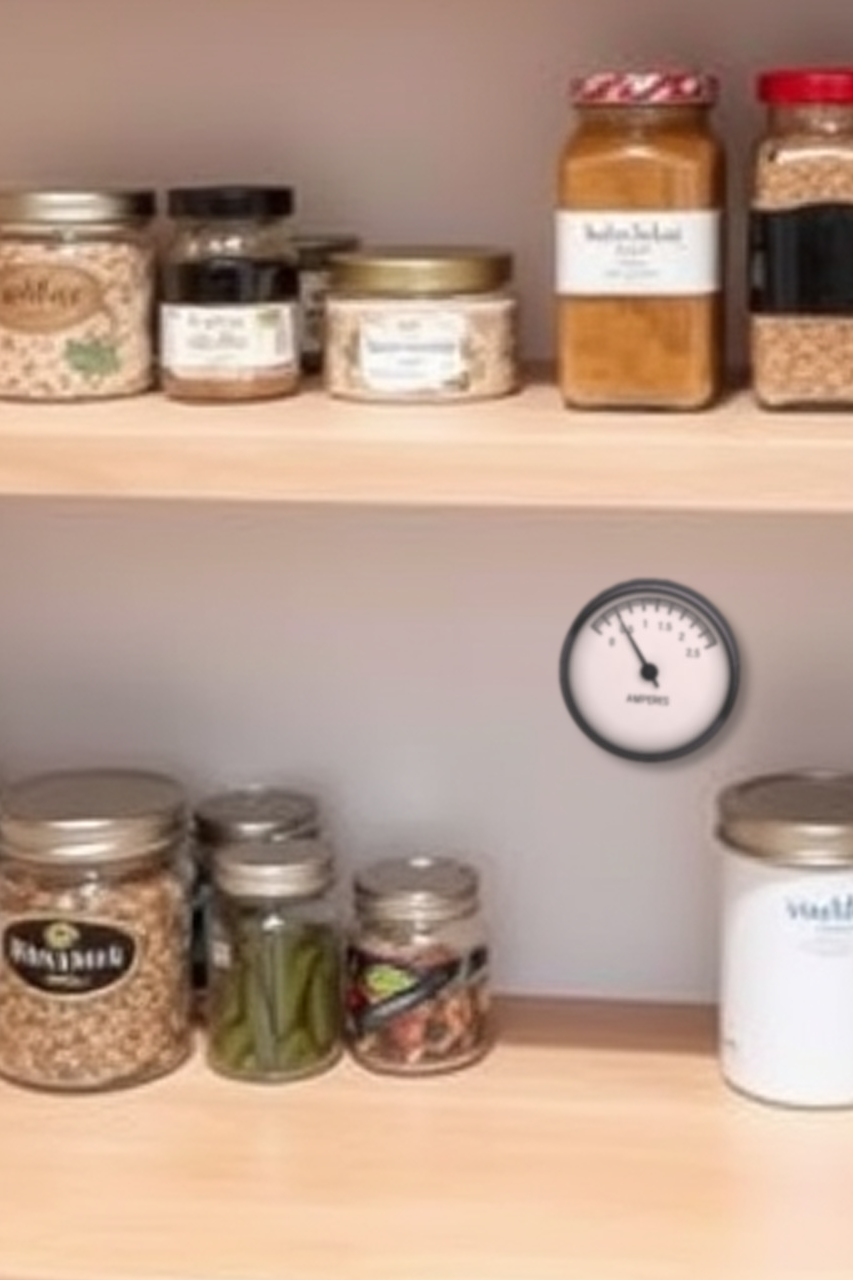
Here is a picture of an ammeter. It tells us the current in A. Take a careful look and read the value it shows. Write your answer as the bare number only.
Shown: 0.5
